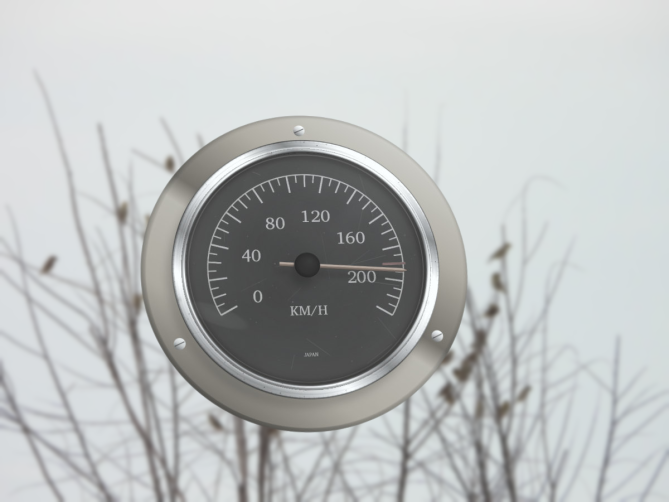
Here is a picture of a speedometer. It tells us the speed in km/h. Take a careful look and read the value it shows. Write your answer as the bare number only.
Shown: 195
